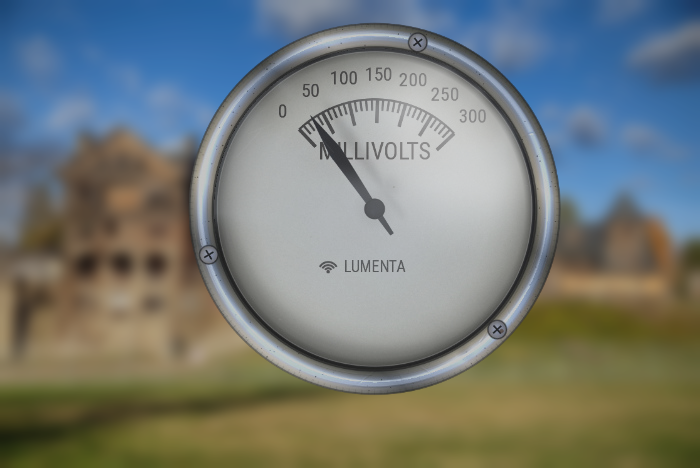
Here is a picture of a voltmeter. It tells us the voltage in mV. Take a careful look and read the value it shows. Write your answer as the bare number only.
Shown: 30
